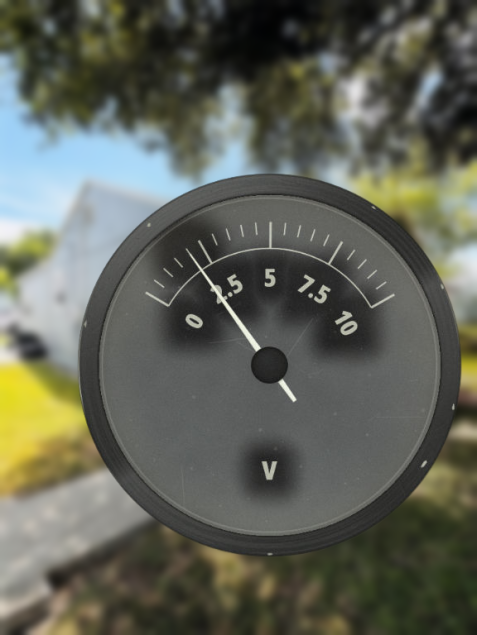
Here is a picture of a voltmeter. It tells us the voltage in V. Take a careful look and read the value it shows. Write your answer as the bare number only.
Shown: 2
